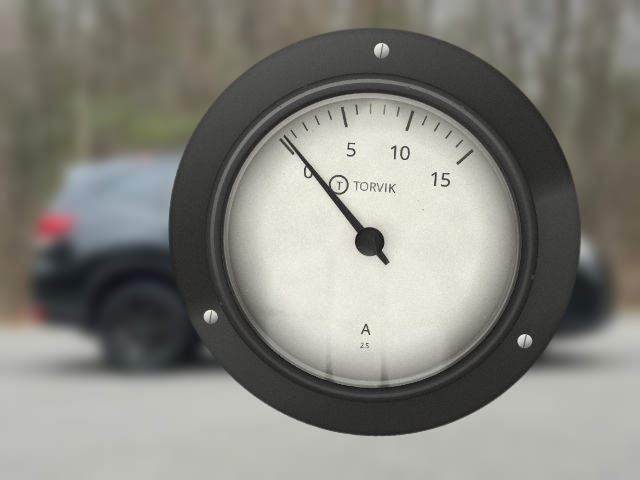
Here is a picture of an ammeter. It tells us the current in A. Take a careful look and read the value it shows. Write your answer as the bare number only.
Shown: 0.5
